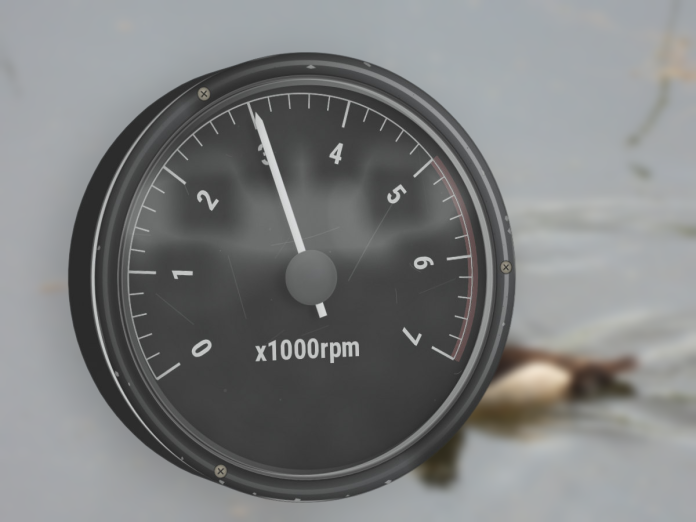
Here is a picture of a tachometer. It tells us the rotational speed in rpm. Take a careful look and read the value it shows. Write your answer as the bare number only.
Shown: 3000
